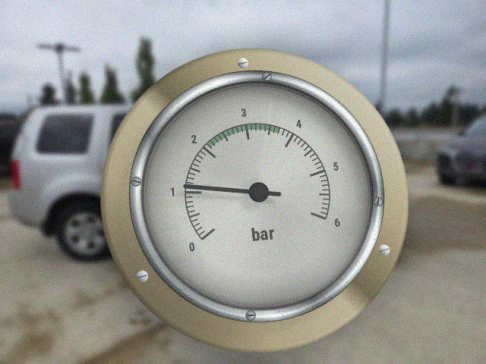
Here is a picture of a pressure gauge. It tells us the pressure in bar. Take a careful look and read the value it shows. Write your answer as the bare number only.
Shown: 1.1
